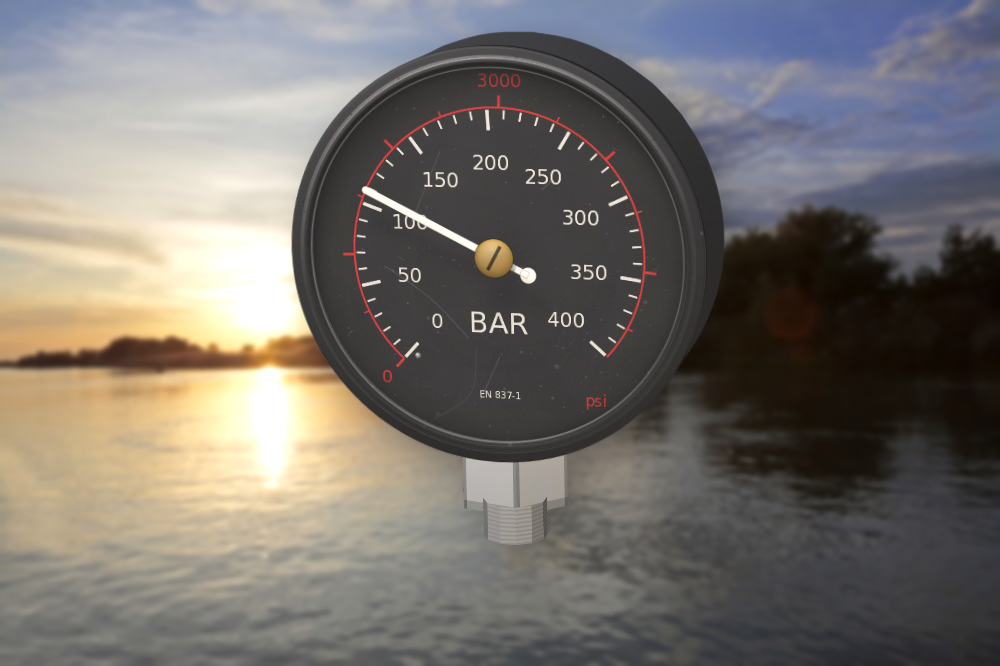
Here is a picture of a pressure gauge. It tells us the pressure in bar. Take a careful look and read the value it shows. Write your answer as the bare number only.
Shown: 110
